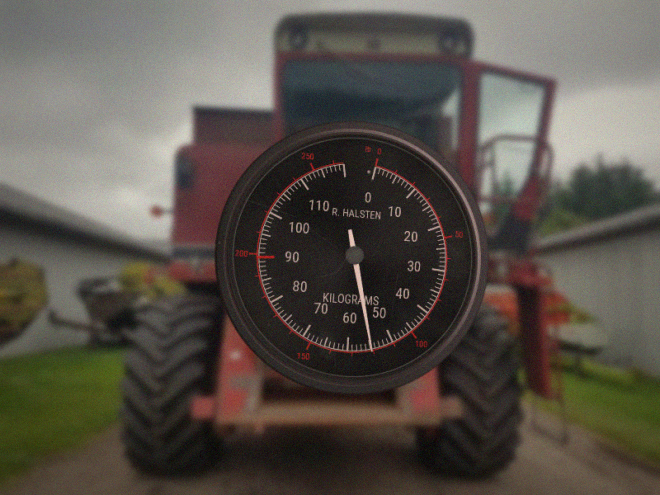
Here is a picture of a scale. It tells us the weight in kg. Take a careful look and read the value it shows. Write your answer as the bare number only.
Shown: 55
